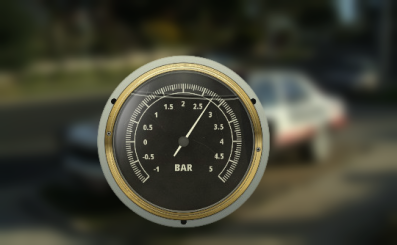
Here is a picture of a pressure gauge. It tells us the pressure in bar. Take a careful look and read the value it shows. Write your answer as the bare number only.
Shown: 2.75
